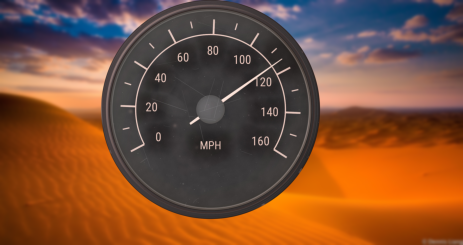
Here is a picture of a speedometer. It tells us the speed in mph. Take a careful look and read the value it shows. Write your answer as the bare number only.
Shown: 115
